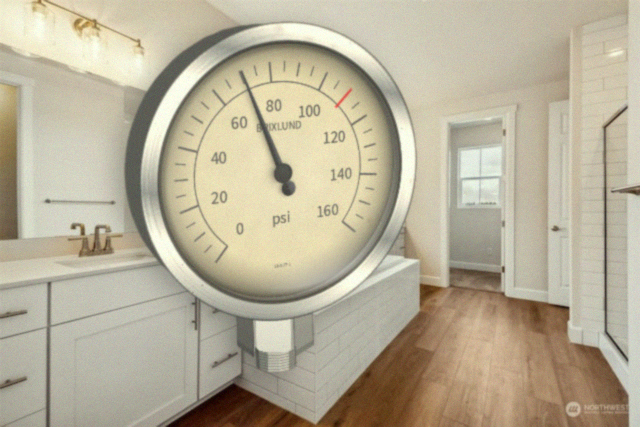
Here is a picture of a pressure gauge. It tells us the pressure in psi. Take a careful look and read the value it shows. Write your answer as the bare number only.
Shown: 70
